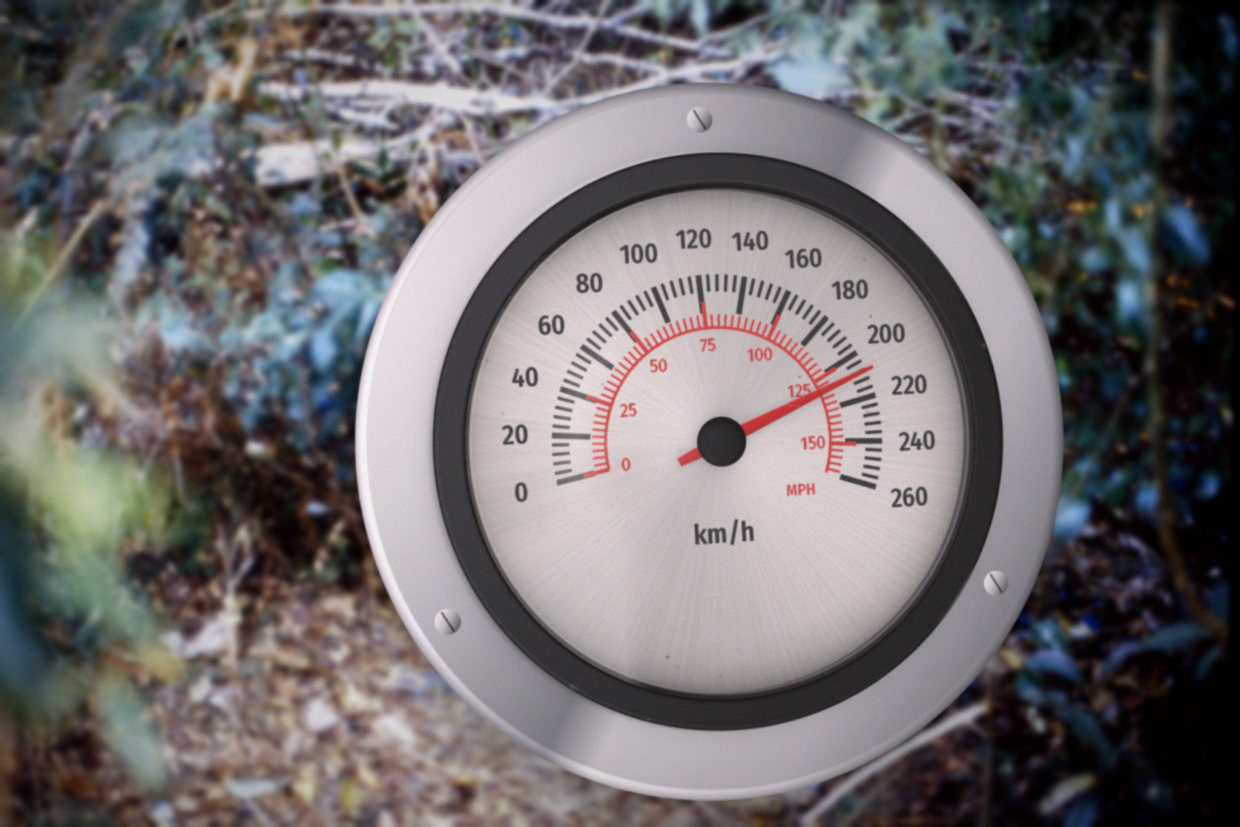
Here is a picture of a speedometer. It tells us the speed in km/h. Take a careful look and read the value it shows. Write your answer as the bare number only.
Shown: 208
